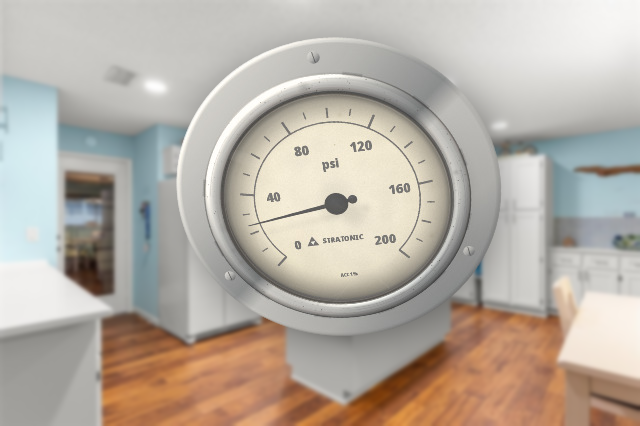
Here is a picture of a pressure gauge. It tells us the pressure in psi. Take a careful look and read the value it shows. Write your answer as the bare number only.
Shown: 25
